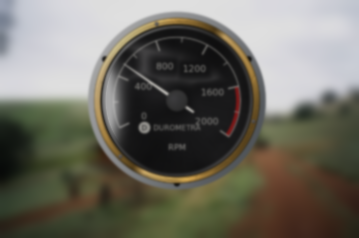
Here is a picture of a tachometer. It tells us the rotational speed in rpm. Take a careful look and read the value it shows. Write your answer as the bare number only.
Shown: 500
